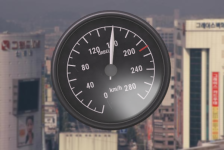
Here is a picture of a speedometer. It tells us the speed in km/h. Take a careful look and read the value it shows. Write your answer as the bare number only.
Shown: 160
